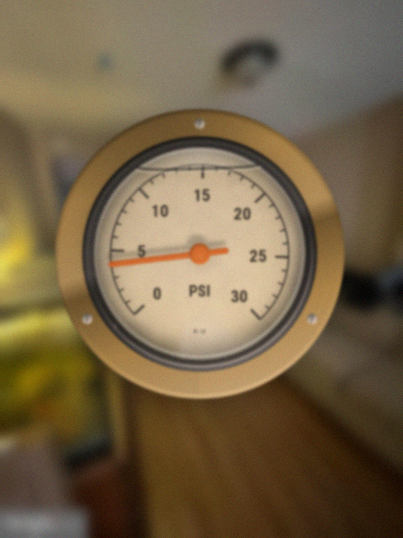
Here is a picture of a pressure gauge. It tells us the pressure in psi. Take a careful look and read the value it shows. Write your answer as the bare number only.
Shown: 4
